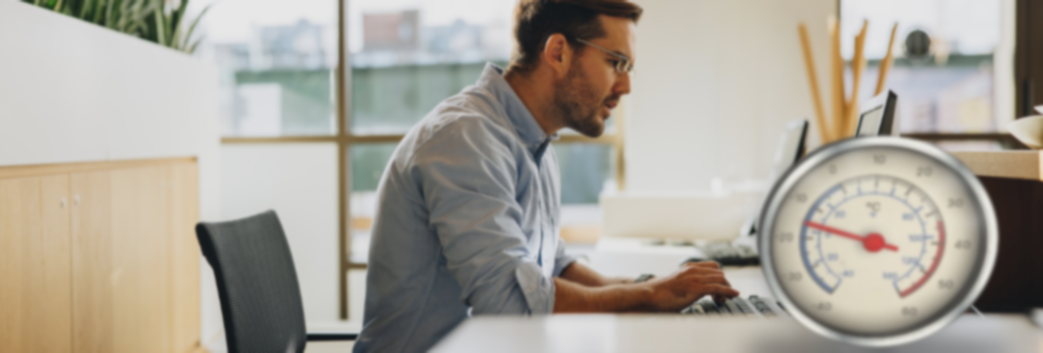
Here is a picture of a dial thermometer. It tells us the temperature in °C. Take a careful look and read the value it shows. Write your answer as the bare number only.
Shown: -15
